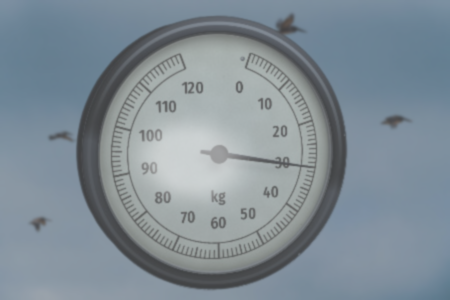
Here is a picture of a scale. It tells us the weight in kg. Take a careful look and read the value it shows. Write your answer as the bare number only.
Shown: 30
